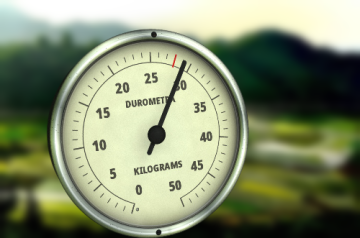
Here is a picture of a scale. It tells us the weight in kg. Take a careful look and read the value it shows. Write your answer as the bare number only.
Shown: 29
